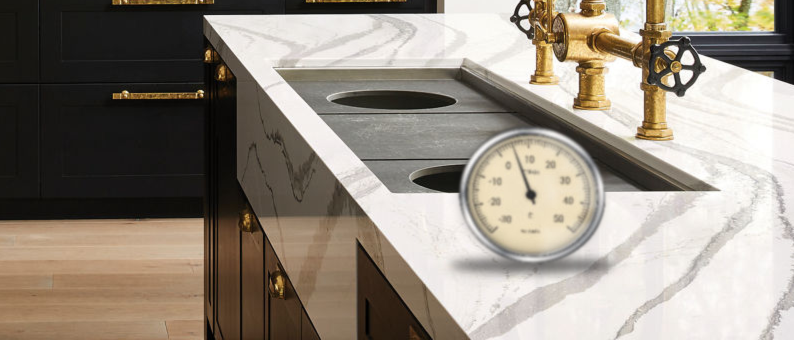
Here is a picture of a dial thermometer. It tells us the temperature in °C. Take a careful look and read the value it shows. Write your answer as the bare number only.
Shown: 5
